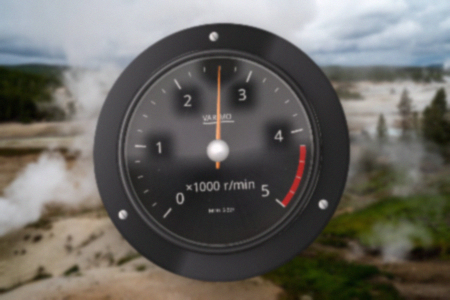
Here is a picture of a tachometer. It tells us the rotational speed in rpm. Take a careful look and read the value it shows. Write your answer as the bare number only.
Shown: 2600
